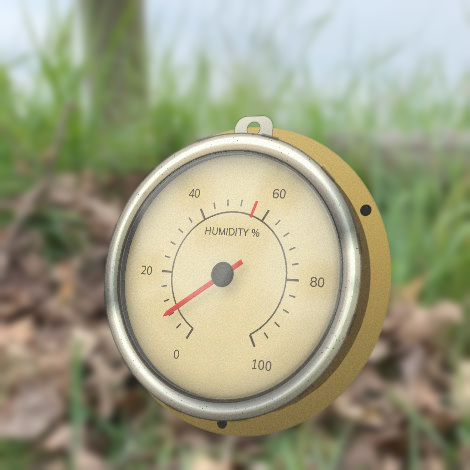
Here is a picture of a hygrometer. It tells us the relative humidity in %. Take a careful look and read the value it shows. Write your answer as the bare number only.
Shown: 8
